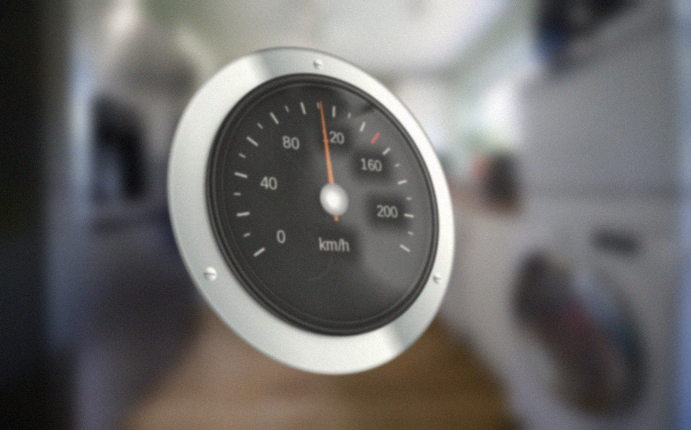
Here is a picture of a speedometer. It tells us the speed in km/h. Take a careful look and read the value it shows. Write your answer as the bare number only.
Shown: 110
